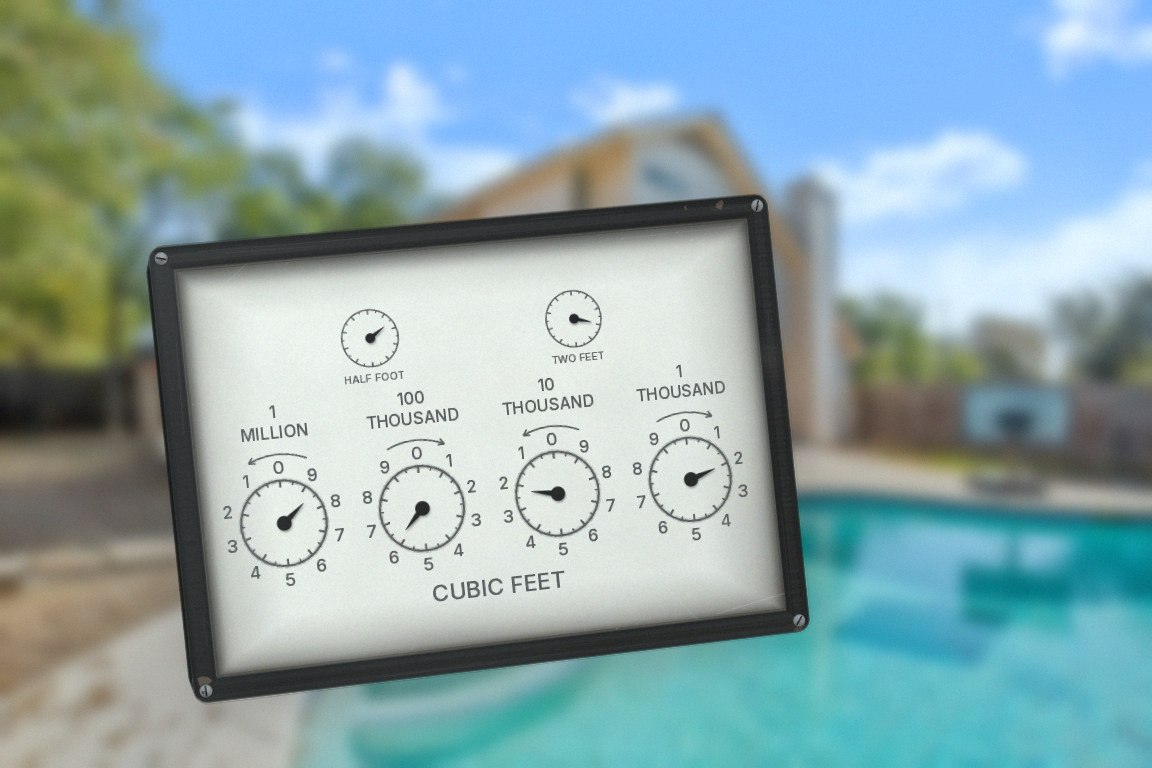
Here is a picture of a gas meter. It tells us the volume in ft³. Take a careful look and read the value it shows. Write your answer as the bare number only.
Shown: 862200
